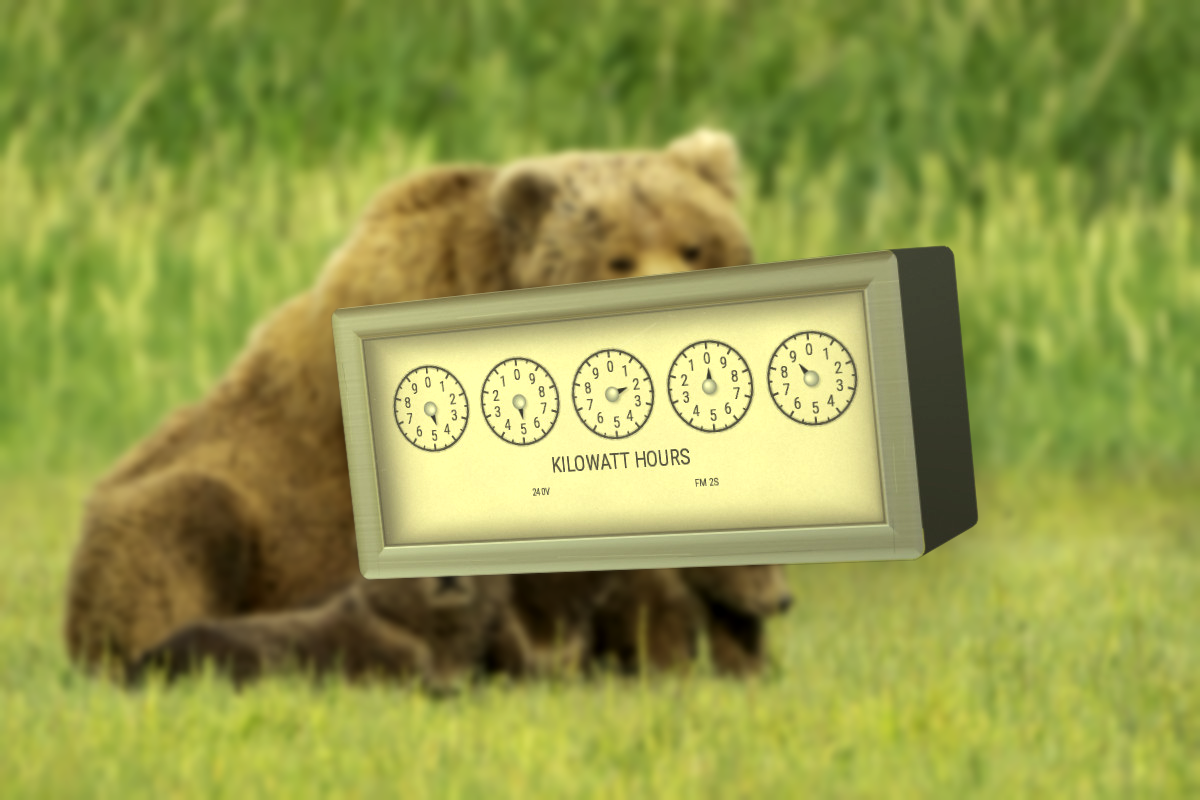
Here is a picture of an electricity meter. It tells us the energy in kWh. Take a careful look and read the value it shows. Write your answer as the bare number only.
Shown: 45199
